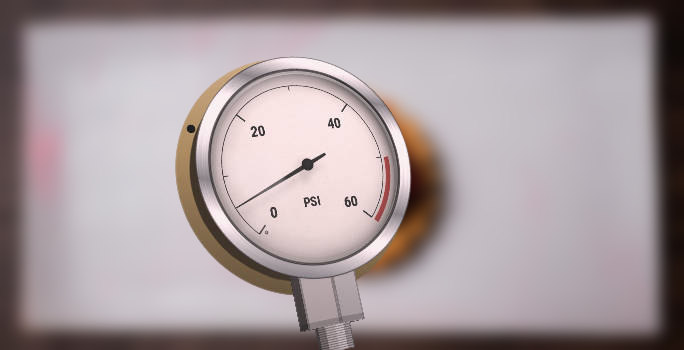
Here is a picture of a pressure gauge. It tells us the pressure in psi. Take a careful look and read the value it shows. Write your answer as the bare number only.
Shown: 5
